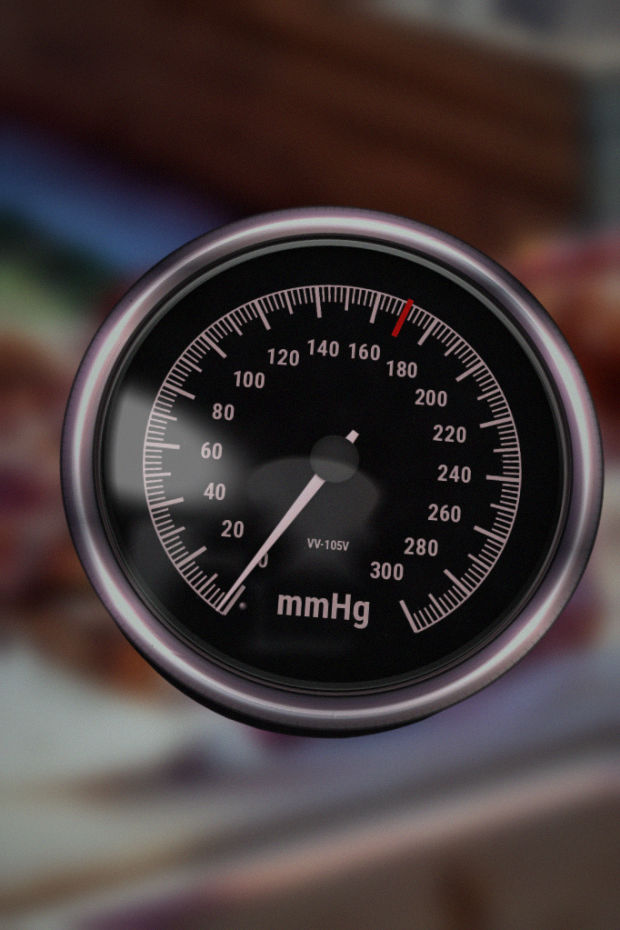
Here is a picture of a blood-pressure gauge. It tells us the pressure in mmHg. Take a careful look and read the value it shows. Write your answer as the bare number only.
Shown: 2
